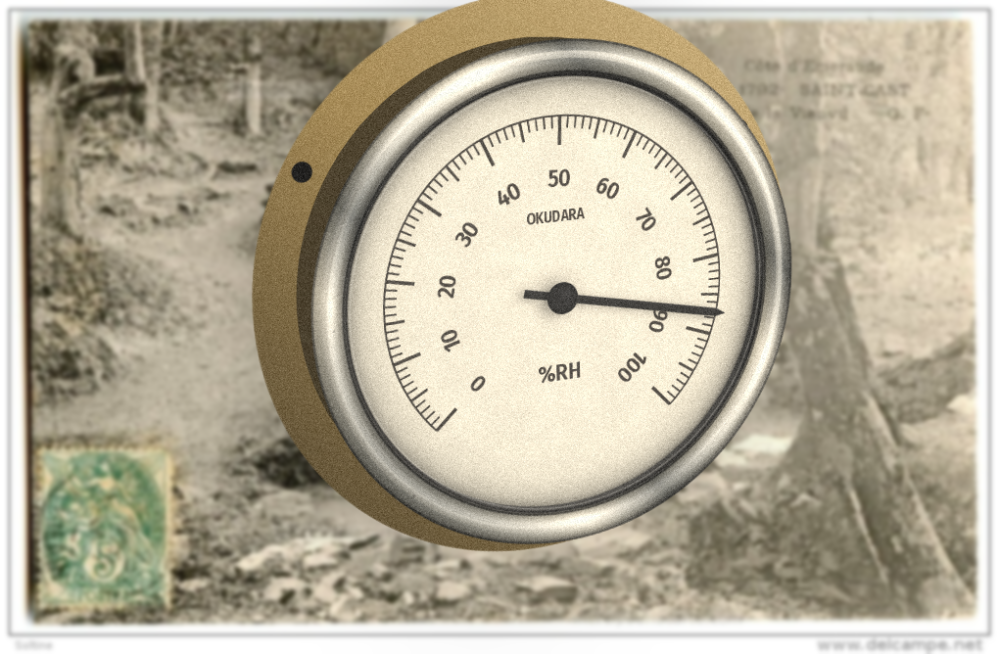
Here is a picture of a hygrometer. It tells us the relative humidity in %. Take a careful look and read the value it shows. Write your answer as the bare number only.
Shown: 87
